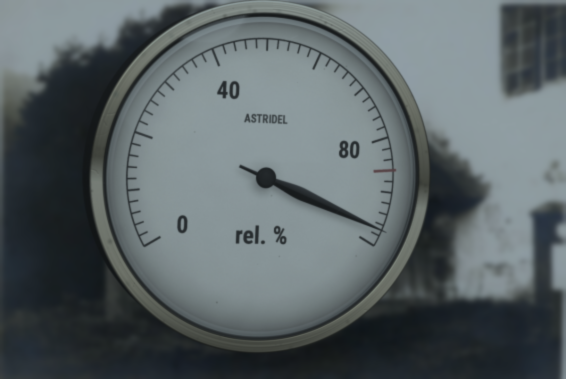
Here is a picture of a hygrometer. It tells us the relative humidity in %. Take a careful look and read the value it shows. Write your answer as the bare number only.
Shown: 97
